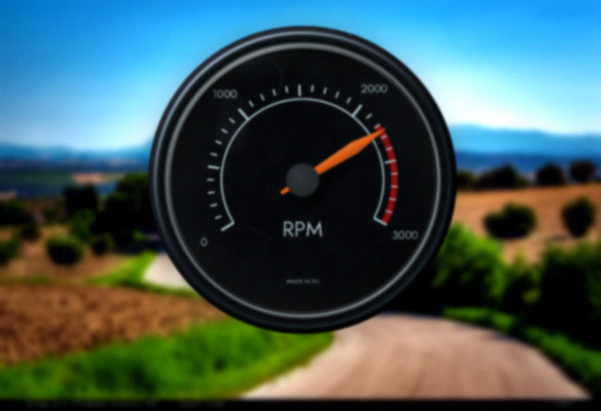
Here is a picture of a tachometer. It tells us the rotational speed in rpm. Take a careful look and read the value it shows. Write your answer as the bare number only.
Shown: 2250
